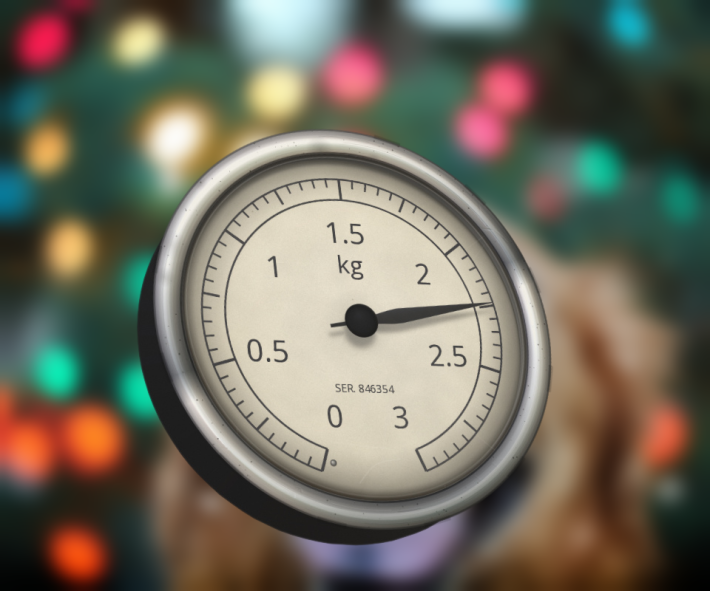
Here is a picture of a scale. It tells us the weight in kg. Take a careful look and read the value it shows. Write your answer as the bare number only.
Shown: 2.25
